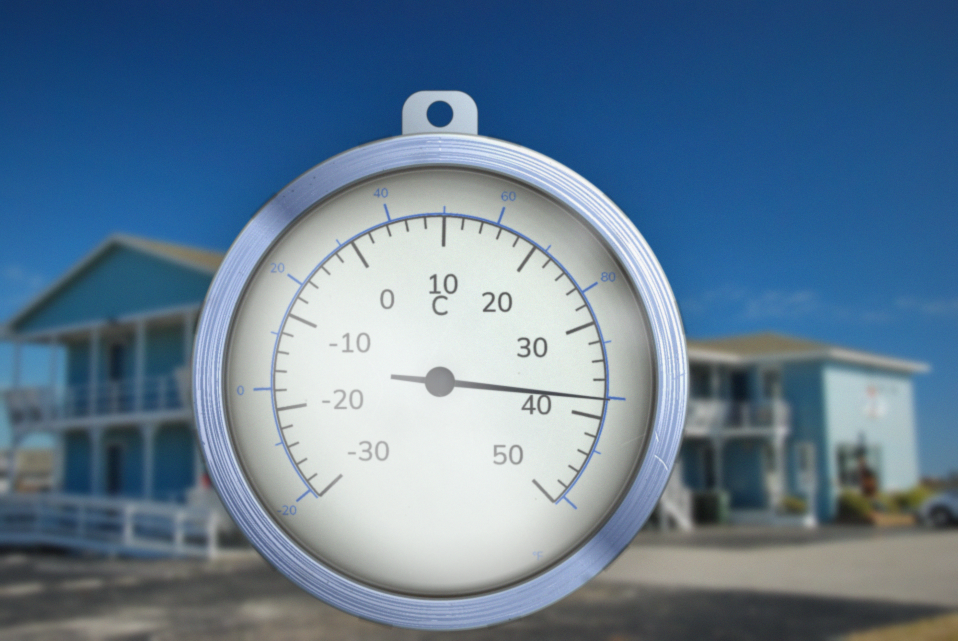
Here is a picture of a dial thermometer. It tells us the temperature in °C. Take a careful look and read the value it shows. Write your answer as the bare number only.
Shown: 38
